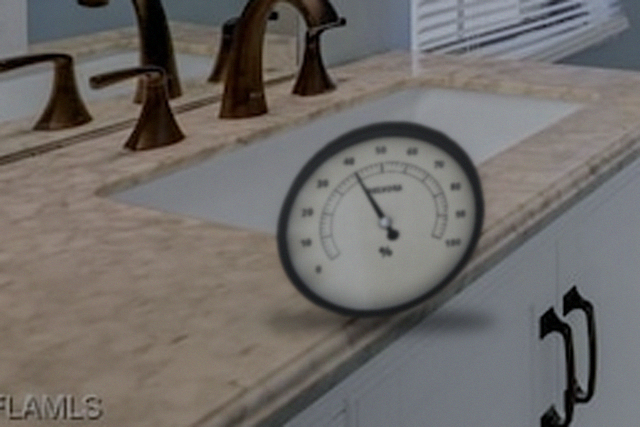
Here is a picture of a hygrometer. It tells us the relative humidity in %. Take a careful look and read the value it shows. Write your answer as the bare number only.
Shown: 40
